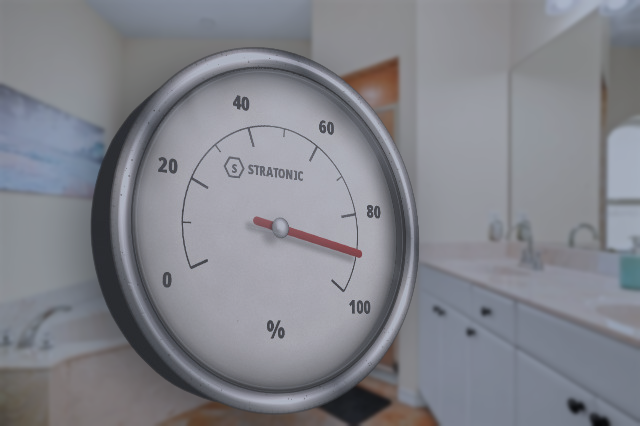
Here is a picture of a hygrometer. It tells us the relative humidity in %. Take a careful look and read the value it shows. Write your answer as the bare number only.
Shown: 90
